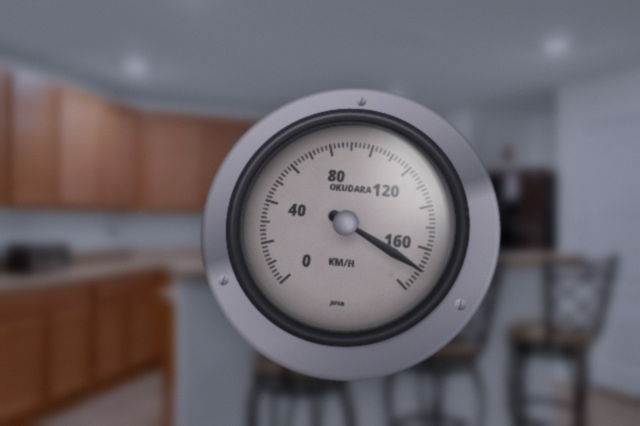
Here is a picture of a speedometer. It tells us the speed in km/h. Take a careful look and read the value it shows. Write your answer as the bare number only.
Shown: 170
